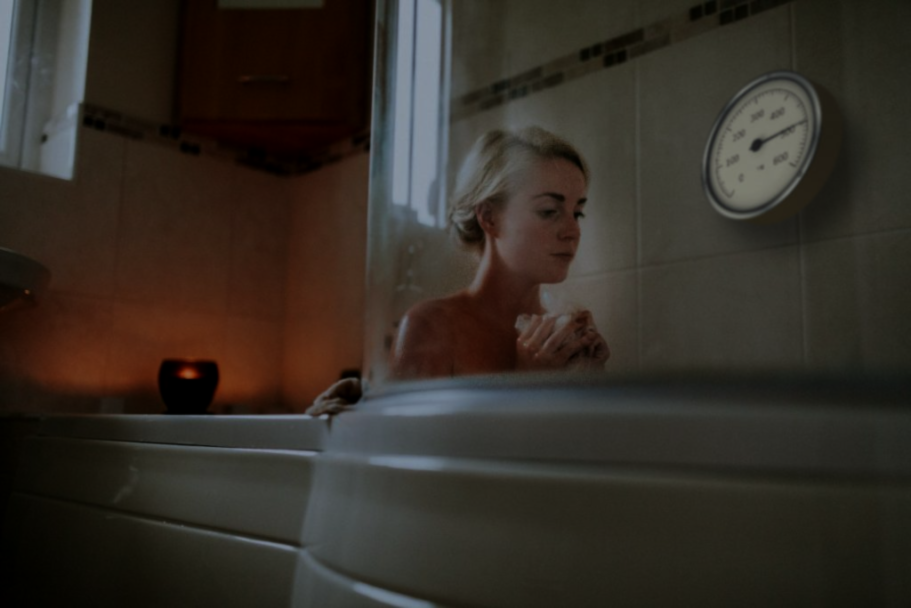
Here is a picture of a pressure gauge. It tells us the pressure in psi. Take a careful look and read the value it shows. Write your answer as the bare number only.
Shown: 500
